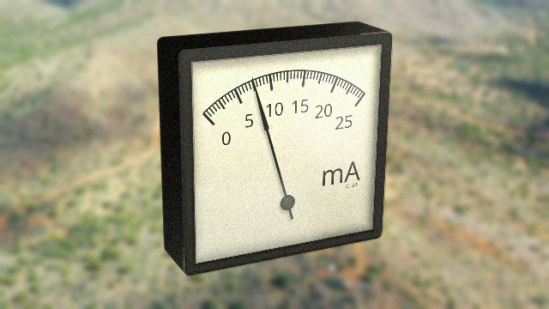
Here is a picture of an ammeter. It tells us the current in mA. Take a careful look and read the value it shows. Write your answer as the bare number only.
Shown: 7.5
